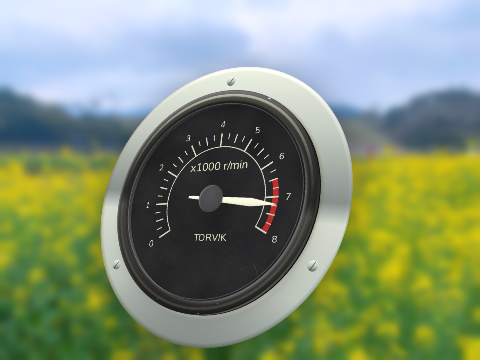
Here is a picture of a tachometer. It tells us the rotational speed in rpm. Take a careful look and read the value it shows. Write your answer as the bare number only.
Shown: 7250
